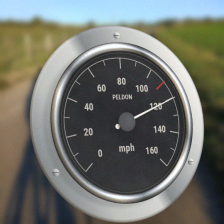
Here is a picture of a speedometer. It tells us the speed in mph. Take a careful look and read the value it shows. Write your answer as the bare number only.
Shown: 120
